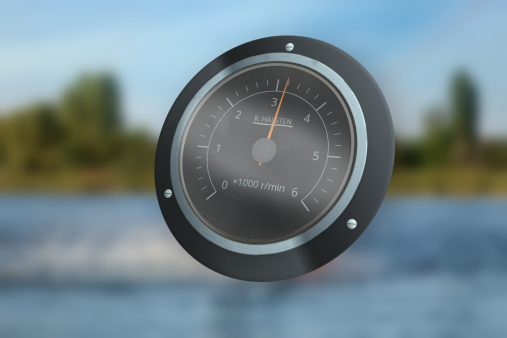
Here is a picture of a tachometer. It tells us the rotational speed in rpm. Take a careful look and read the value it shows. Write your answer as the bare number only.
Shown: 3200
